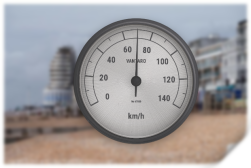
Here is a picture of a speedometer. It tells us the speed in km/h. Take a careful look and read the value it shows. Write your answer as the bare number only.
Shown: 70
